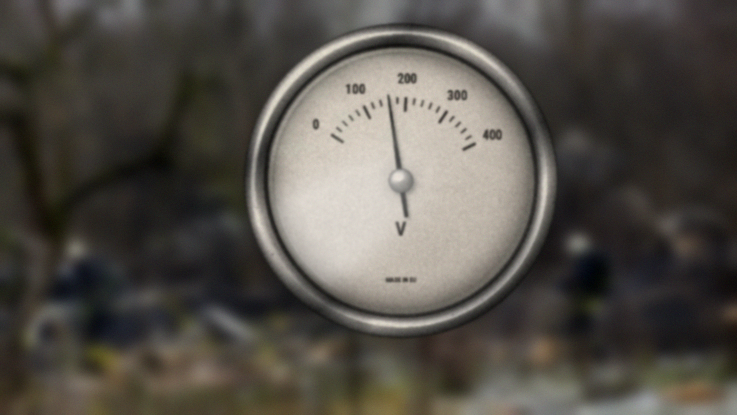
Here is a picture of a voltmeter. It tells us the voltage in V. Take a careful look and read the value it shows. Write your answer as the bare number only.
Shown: 160
